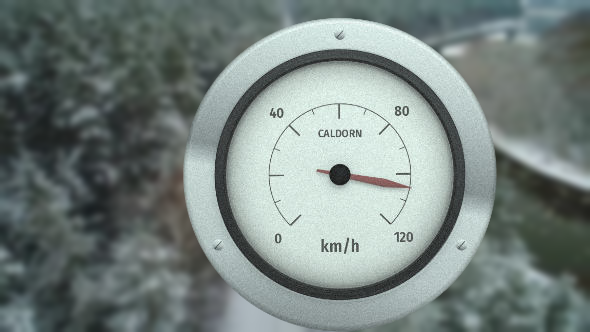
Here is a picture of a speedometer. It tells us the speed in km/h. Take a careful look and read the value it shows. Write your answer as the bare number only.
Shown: 105
